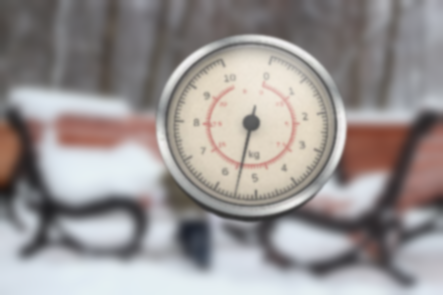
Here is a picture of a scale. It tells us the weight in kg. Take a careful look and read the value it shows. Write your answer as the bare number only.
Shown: 5.5
